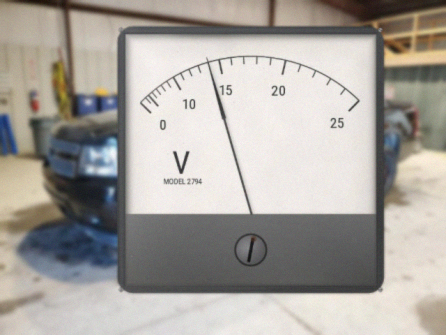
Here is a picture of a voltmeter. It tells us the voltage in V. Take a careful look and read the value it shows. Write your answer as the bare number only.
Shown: 14
